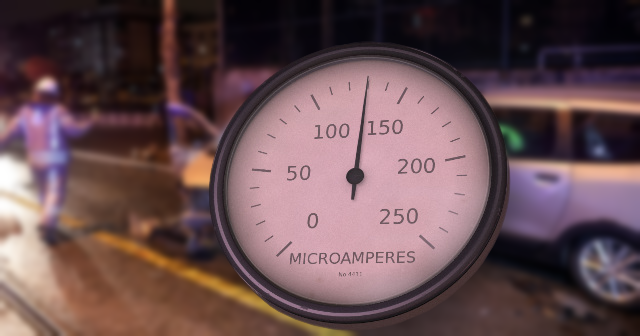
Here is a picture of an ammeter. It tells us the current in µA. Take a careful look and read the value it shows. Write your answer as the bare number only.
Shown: 130
